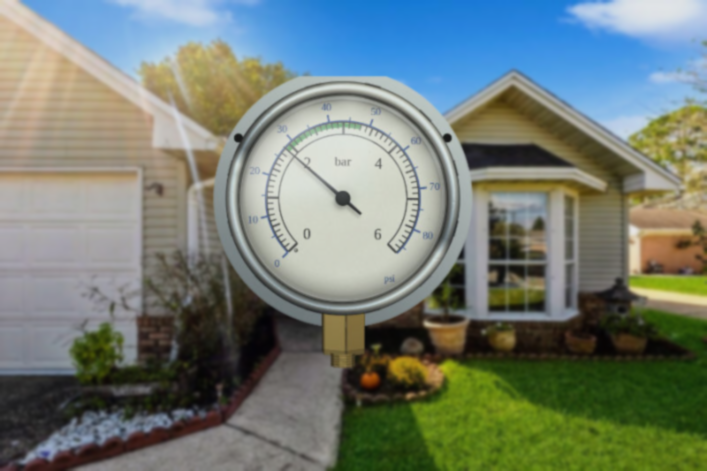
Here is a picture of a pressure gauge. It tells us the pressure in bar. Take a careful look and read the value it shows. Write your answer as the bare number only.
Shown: 1.9
